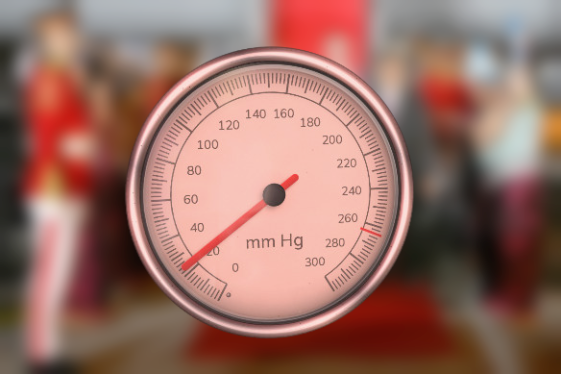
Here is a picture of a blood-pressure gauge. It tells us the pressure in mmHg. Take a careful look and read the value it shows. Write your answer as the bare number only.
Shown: 24
